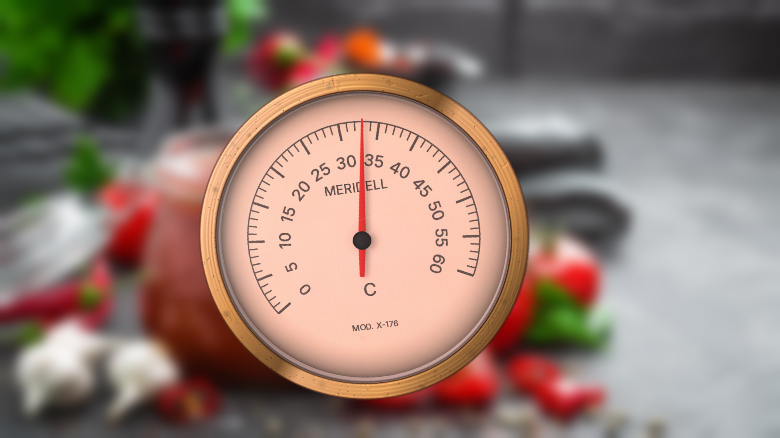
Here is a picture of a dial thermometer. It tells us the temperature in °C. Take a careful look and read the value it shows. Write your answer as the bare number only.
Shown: 33
